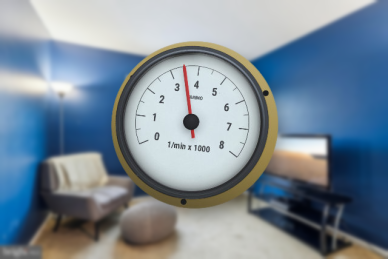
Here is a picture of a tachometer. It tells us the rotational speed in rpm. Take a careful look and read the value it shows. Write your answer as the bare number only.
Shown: 3500
